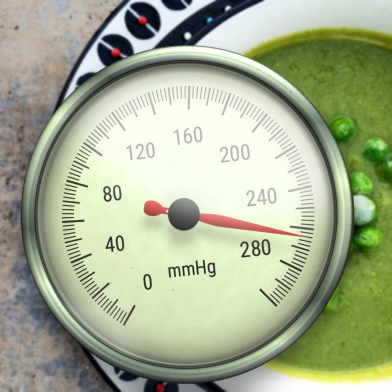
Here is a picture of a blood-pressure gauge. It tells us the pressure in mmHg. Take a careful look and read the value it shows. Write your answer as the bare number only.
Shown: 264
